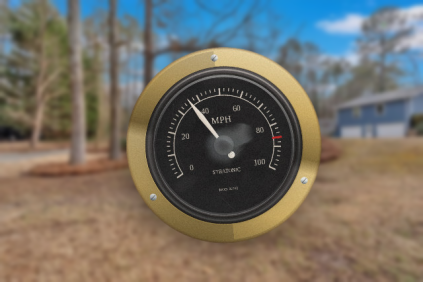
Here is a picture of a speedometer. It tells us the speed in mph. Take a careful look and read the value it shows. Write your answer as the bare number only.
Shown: 36
